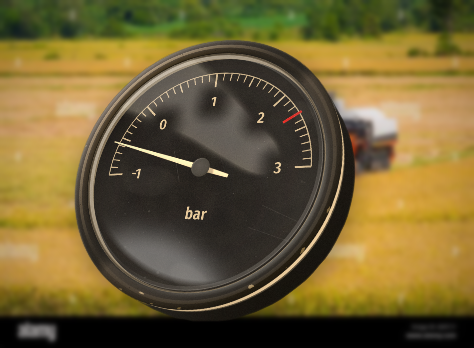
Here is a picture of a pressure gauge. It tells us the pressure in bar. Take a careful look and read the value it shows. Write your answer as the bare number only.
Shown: -0.6
